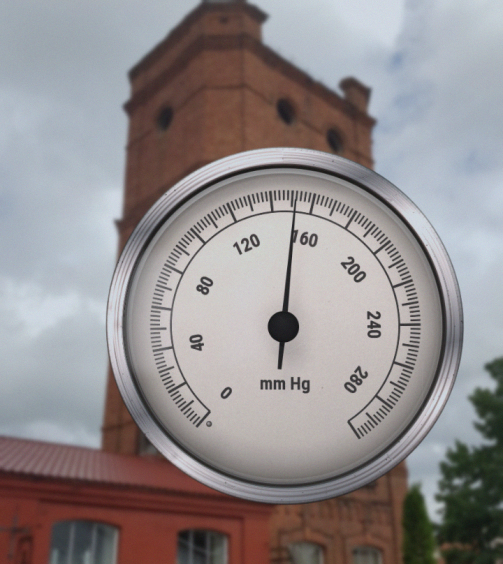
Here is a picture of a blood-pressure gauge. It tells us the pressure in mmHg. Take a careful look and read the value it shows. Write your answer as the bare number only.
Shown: 152
